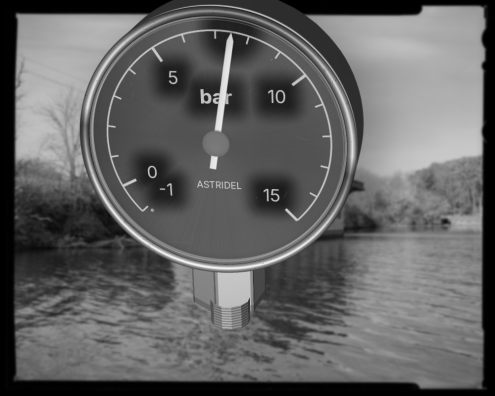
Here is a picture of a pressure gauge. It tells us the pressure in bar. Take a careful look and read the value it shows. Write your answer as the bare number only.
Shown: 7.5
